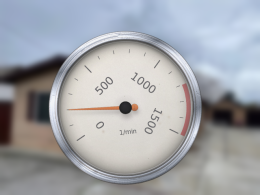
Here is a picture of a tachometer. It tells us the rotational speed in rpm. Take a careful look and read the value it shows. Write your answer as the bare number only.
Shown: 200
